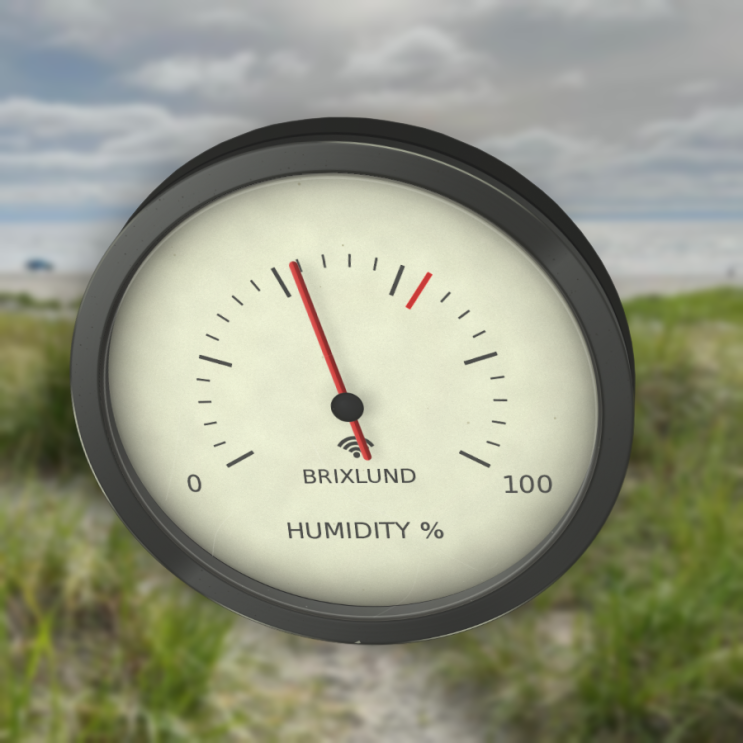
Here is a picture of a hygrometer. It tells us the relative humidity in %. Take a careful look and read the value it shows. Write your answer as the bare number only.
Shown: 44
